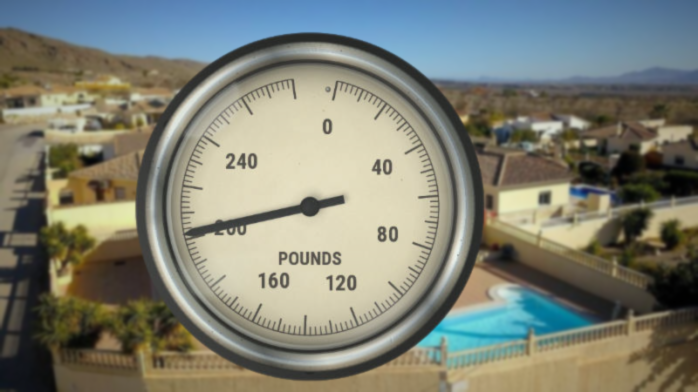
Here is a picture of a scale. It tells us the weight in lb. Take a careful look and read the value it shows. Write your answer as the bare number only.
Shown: 202
